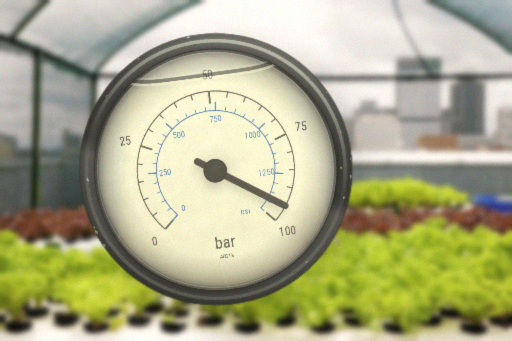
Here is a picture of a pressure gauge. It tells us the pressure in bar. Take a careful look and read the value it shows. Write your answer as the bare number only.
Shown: 95
